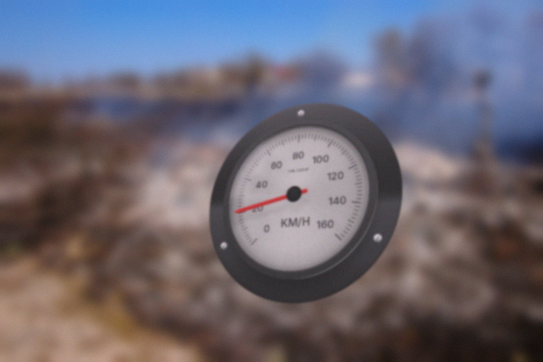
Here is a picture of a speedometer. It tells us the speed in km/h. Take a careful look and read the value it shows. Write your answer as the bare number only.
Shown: 20
